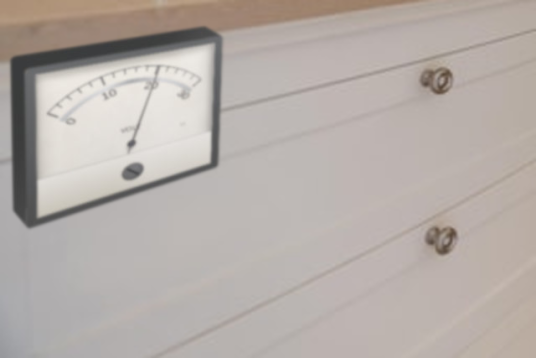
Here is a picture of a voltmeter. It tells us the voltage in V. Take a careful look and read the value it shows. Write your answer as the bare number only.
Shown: 20
